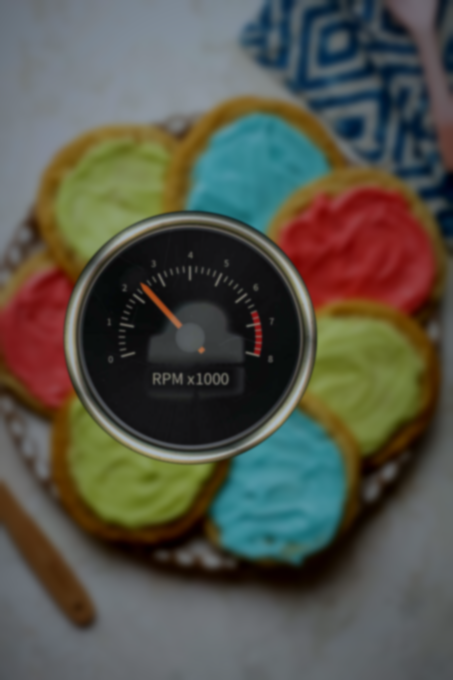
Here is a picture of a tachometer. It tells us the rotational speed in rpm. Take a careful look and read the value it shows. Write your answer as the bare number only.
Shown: 2400
